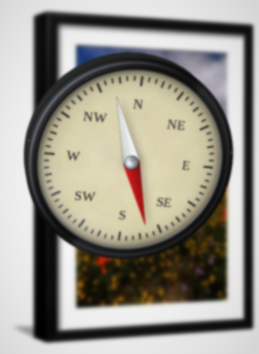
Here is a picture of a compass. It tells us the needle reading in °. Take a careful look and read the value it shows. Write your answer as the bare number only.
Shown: 160
